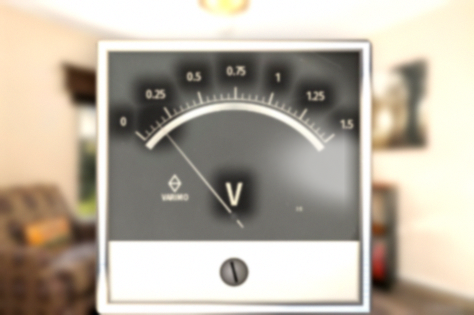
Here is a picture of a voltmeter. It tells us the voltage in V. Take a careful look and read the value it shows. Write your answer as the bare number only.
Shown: 0.15
